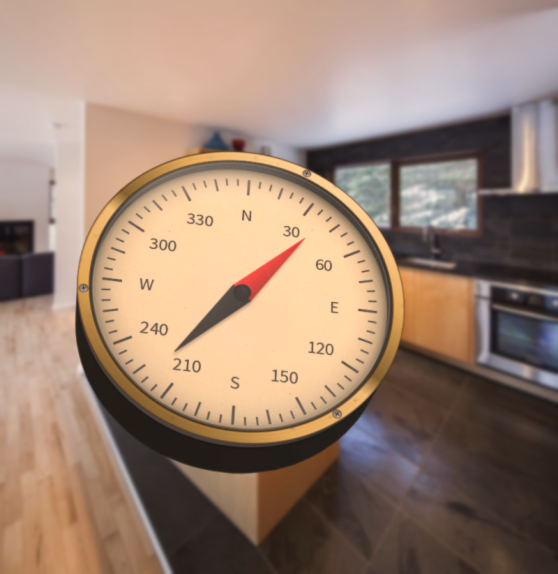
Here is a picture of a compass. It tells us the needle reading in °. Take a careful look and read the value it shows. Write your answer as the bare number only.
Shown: 40
